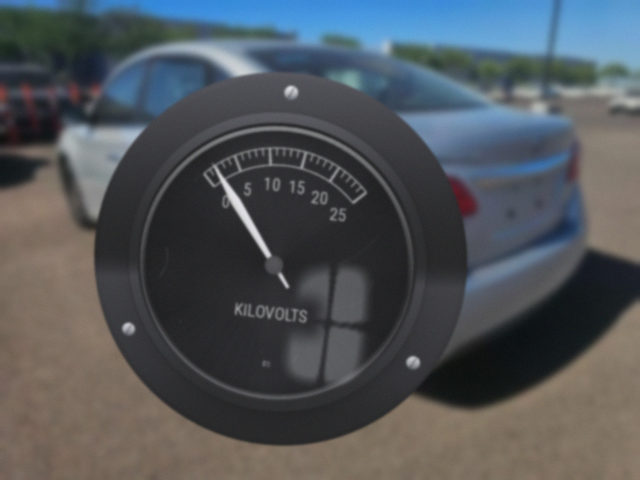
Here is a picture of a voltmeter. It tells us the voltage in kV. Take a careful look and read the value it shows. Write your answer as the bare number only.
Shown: 2
